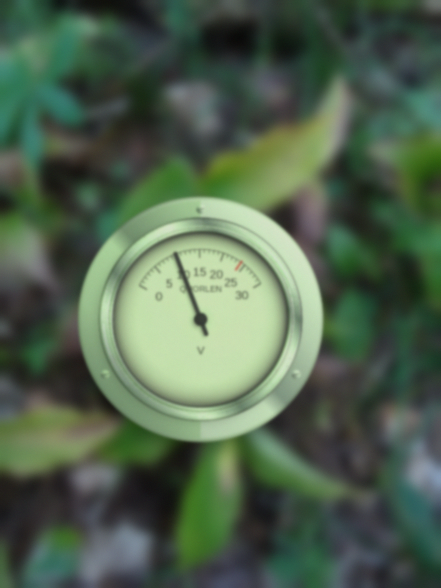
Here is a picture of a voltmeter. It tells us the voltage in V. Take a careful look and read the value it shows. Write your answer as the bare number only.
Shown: 10
